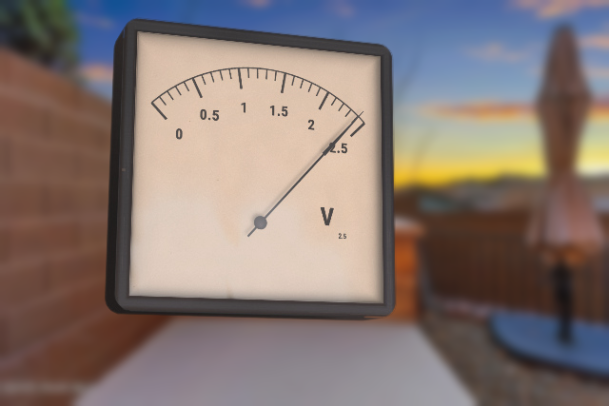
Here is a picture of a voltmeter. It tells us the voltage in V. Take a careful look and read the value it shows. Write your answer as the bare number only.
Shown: 2.4
